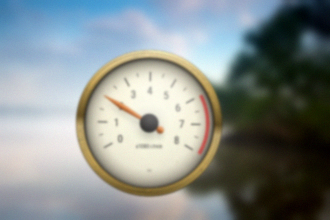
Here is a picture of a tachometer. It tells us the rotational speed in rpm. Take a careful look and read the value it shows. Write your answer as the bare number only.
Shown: 2000
